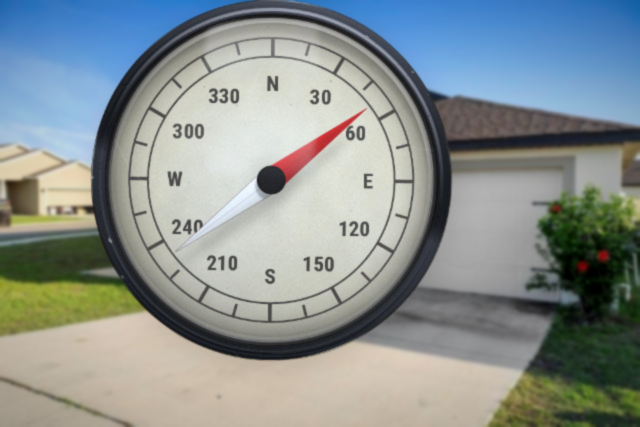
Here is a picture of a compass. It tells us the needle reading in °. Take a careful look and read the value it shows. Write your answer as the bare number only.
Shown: 52.5
